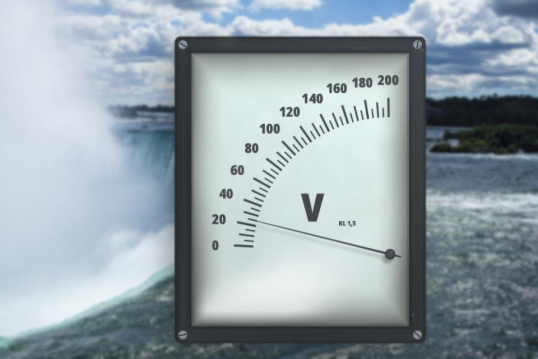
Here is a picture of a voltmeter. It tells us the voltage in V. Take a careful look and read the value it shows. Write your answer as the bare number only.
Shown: 25
